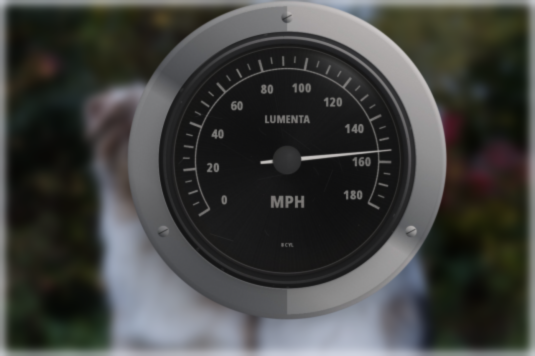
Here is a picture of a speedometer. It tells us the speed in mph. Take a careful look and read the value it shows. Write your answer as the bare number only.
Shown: 155
